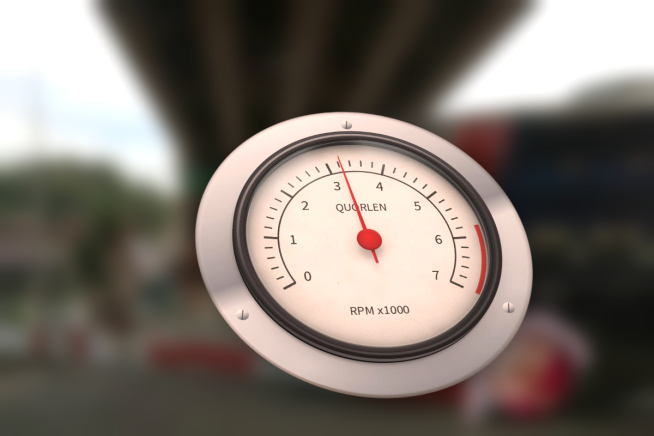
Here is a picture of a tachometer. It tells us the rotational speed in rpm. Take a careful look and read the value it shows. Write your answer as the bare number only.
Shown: 3200
